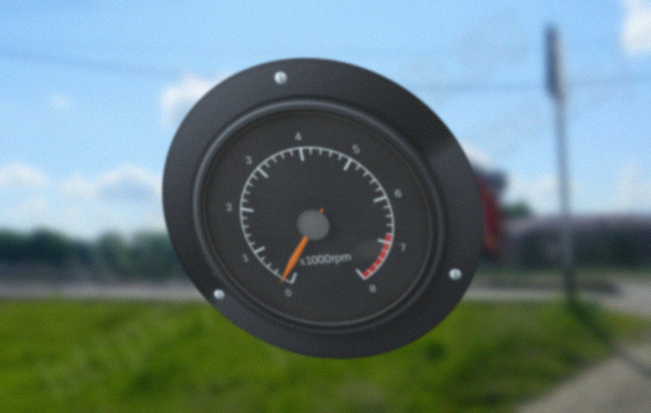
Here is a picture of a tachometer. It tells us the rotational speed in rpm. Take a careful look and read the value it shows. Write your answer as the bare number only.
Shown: 200
